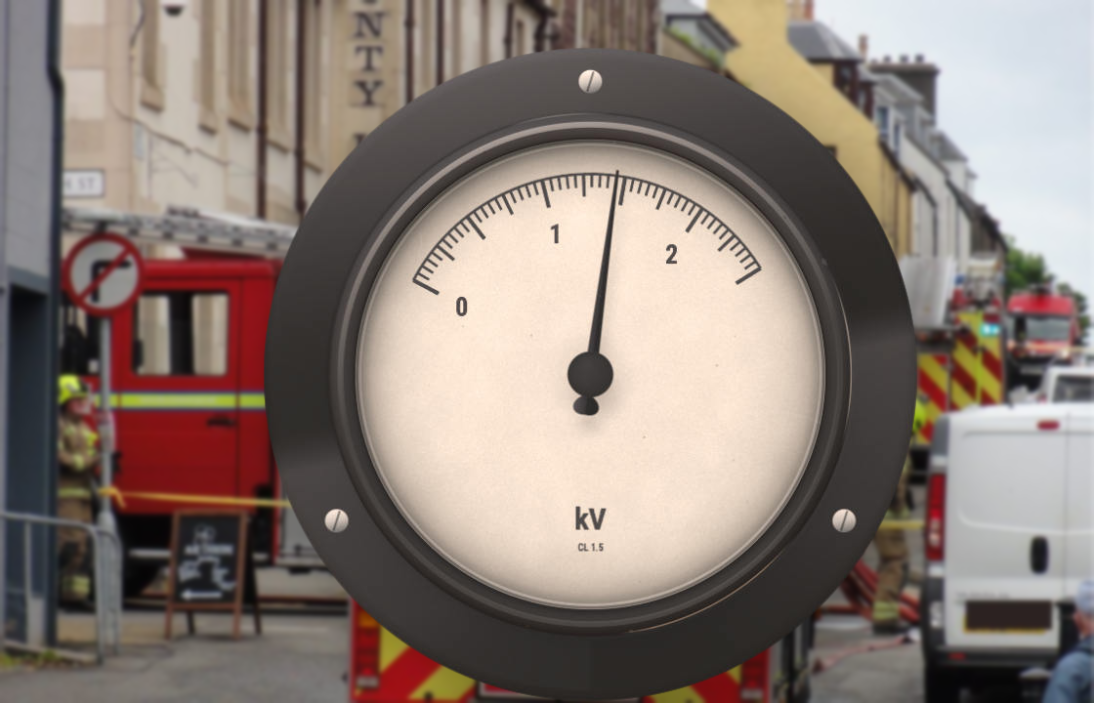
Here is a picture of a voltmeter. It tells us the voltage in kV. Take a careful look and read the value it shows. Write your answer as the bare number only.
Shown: 1.45
